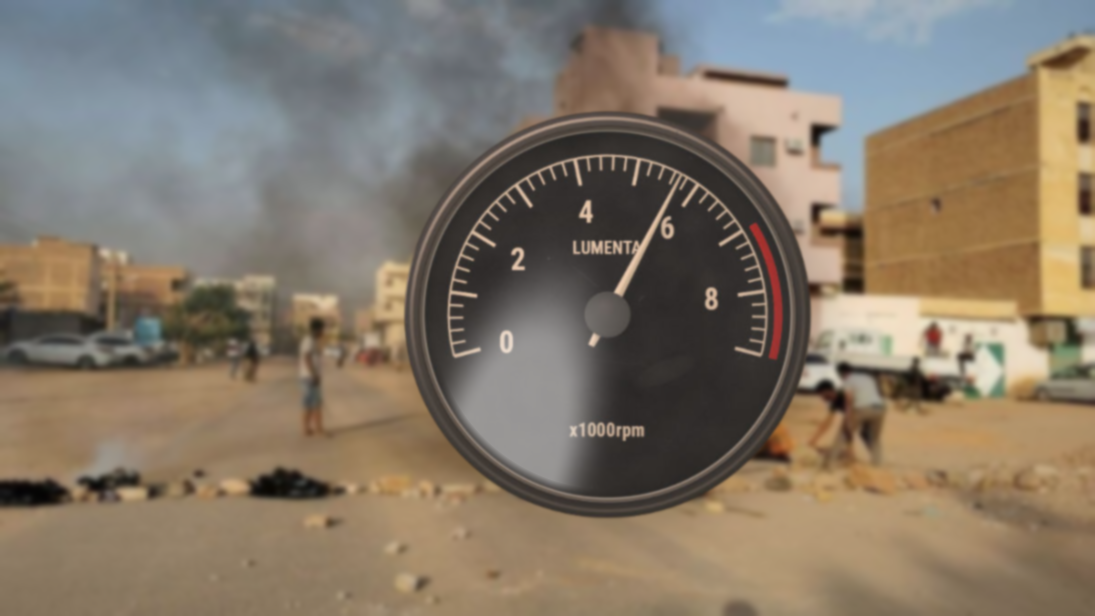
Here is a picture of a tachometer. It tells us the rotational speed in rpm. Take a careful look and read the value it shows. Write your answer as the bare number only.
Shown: 5700
